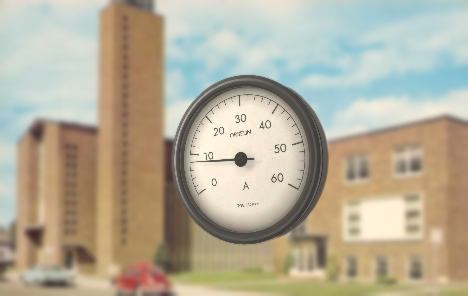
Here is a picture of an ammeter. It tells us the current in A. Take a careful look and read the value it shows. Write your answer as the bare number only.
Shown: 8
